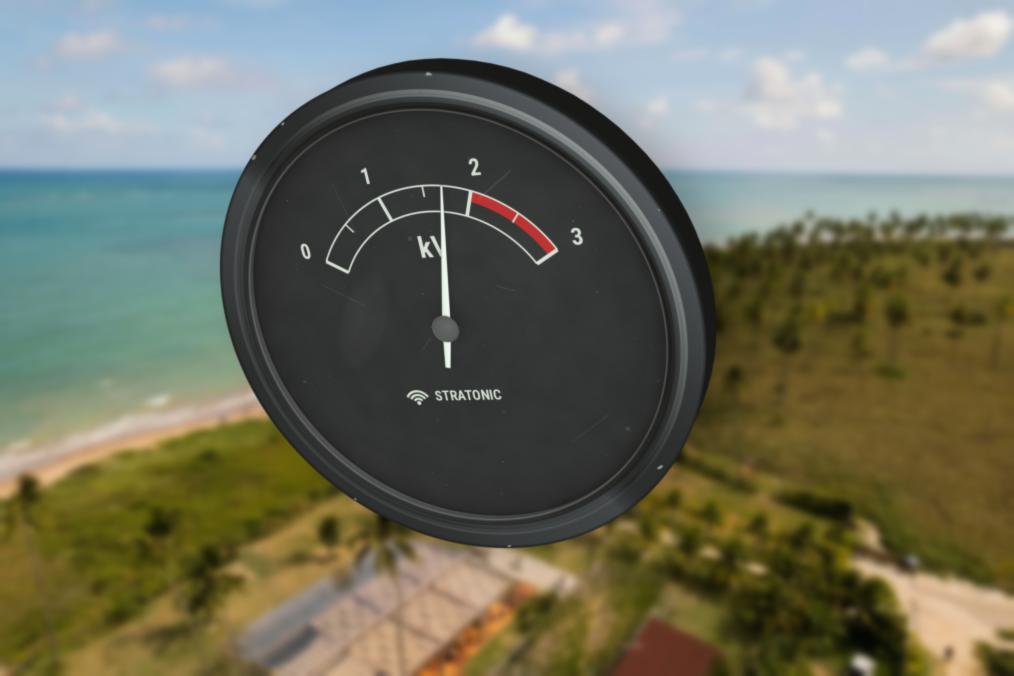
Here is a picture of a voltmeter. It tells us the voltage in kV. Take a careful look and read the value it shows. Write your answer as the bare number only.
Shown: 1.75
